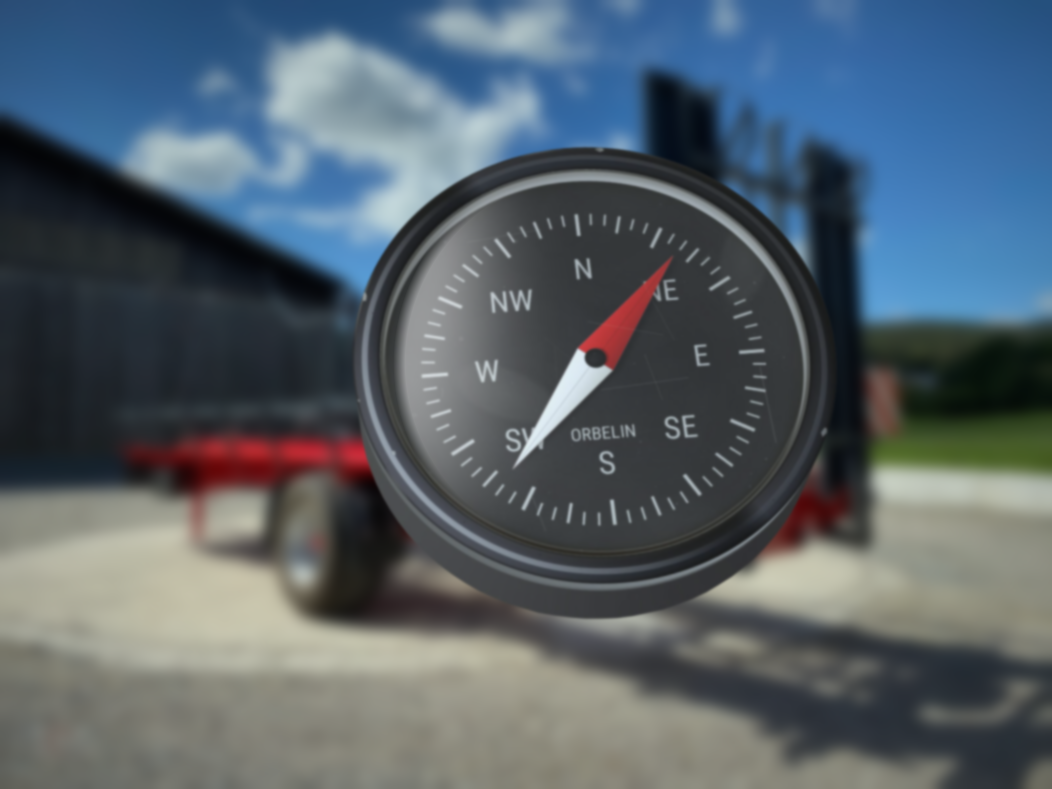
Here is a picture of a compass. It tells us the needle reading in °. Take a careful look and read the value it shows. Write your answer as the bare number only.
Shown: 40
